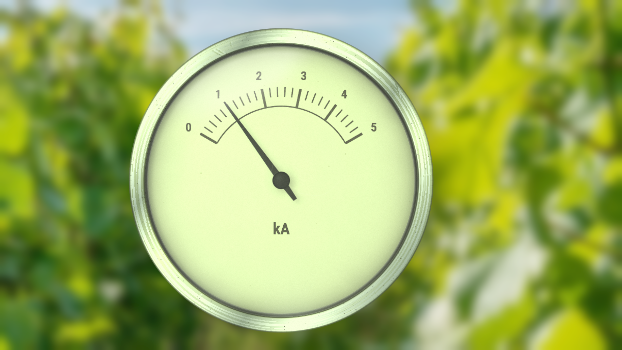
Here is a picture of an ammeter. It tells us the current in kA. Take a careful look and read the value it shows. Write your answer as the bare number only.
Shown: 1
